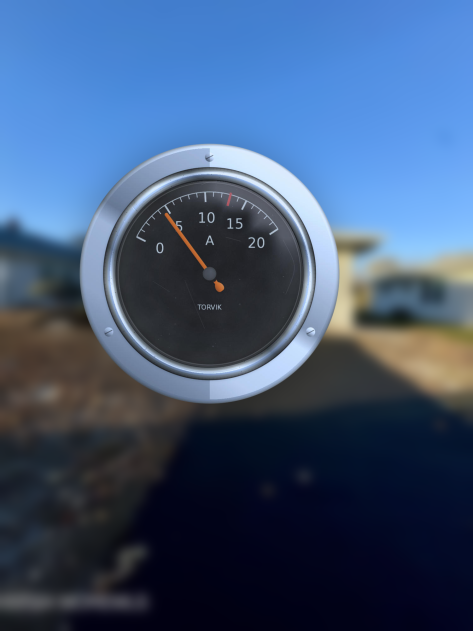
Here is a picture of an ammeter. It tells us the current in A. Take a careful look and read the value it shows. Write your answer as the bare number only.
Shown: 4.5
